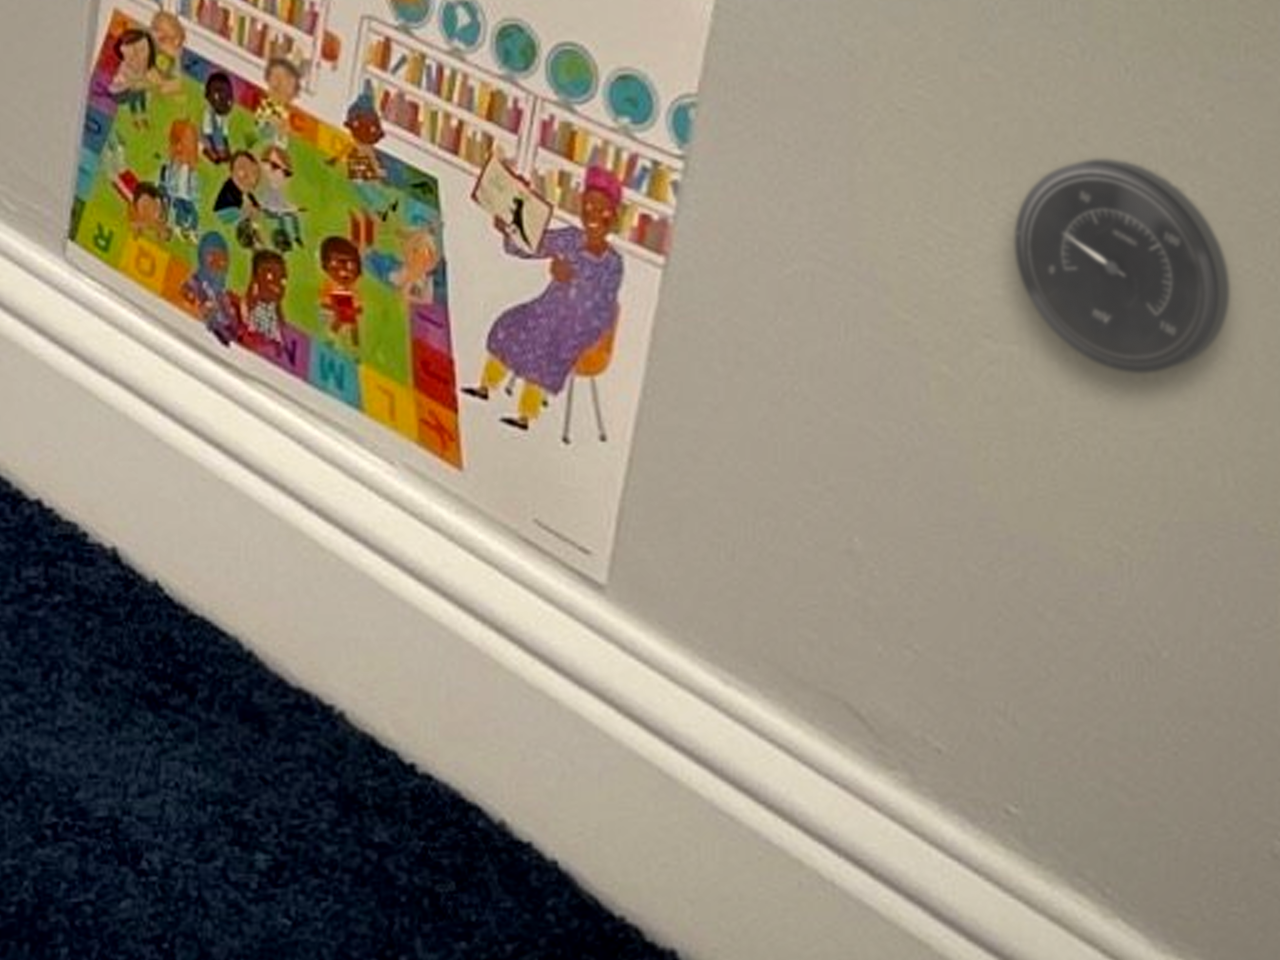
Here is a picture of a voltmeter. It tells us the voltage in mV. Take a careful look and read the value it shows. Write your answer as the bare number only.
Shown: 25
